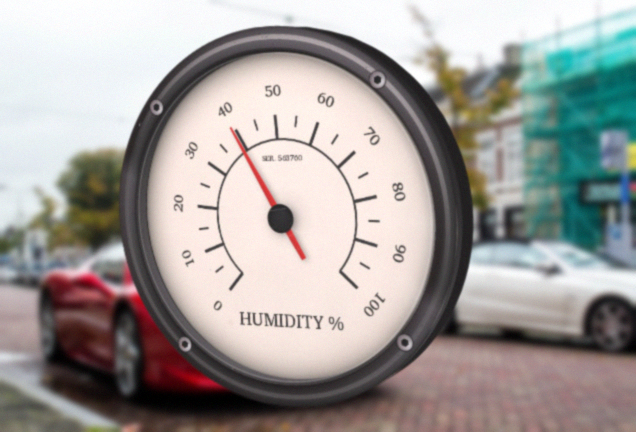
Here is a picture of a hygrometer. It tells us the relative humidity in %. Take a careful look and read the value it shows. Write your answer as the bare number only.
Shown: 40
